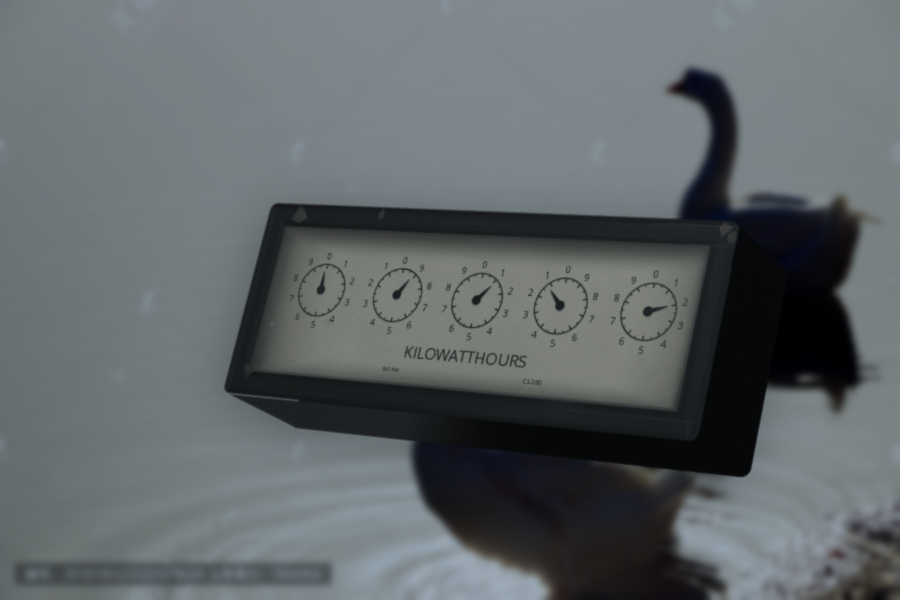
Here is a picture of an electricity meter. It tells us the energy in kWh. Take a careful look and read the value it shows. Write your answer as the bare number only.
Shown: 99112
